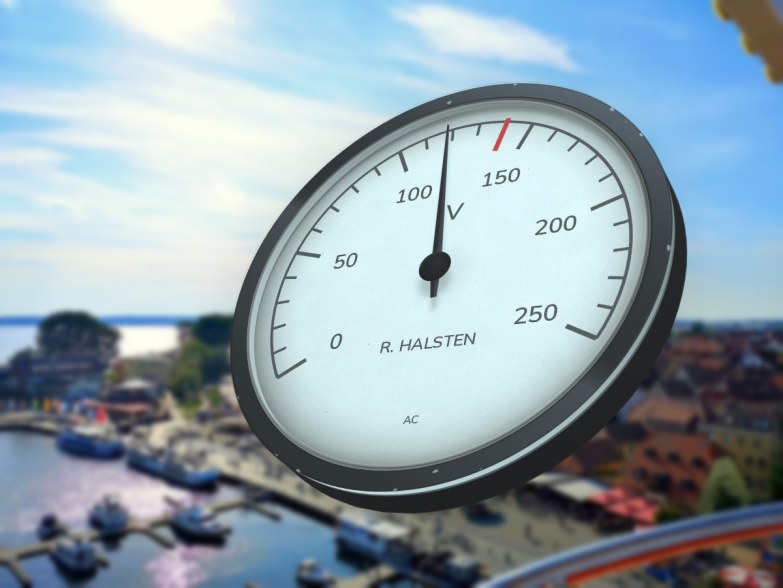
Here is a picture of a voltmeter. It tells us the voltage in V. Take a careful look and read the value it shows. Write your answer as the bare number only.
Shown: 120
